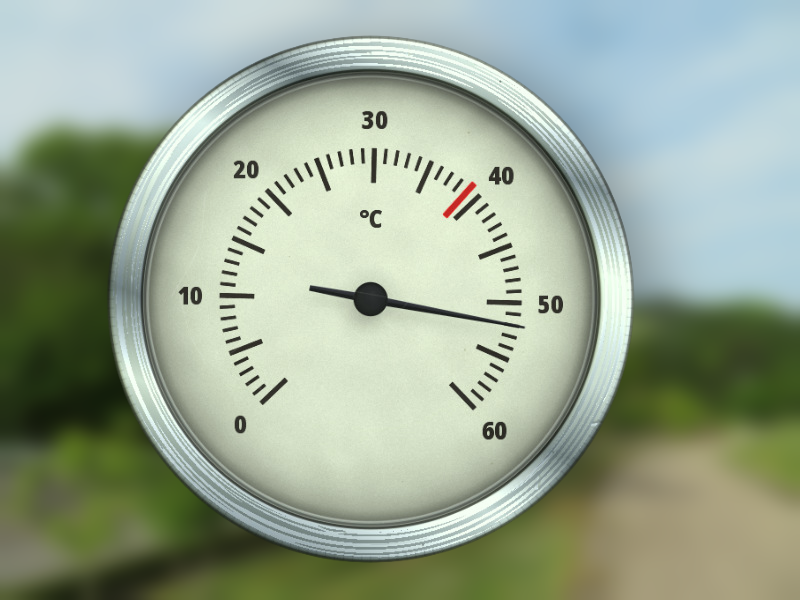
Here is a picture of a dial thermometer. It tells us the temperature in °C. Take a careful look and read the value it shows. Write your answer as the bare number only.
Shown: 52
